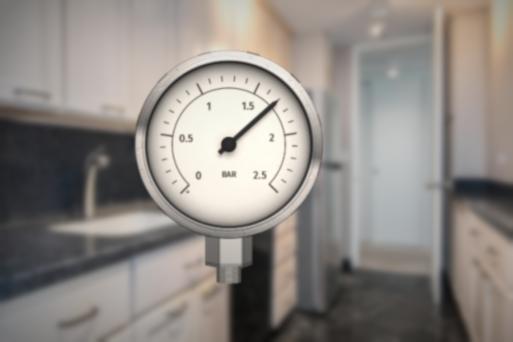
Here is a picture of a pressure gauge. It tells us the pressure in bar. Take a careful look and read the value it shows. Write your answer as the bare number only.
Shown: 1.7
